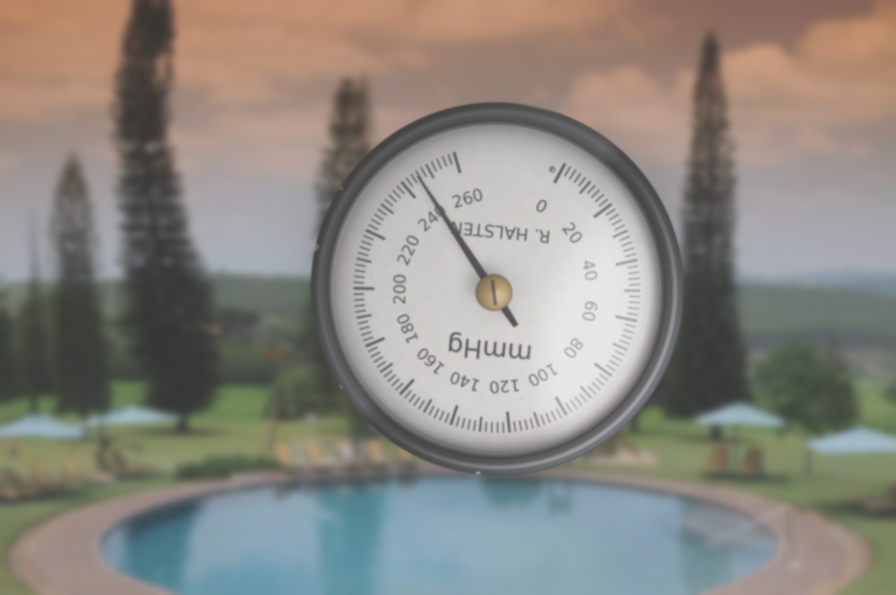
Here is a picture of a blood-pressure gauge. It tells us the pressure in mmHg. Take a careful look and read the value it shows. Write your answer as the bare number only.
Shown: 246
